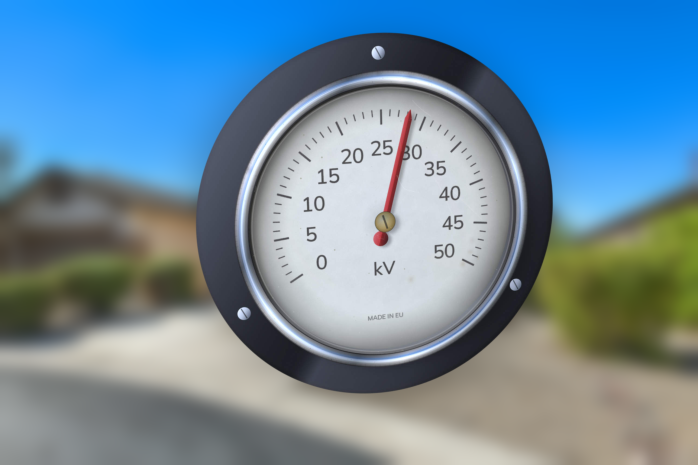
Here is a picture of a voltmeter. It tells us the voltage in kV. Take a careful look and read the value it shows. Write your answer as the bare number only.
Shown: 28
